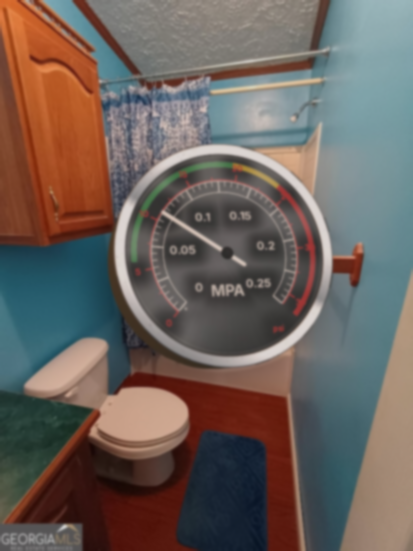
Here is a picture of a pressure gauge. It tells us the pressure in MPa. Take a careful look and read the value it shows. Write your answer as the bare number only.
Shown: 0.075
